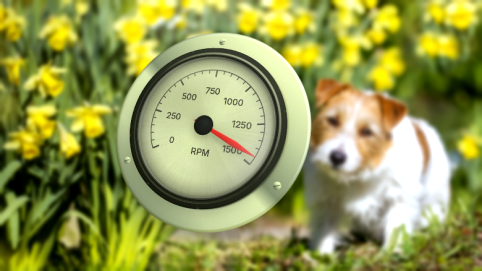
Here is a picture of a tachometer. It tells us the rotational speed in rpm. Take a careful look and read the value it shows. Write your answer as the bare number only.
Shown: 1450
